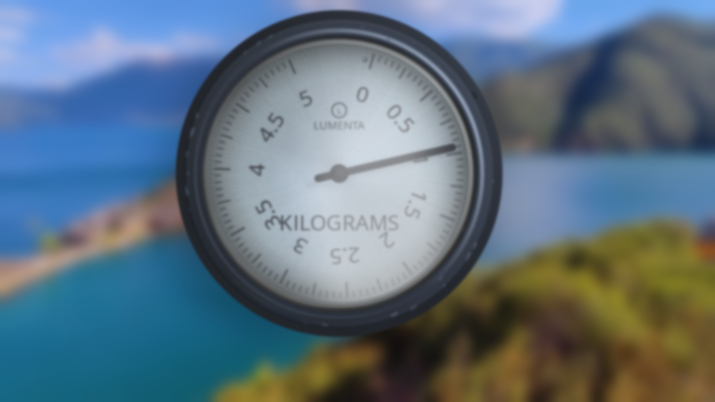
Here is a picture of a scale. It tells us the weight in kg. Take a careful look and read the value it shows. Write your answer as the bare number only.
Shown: 0.95
